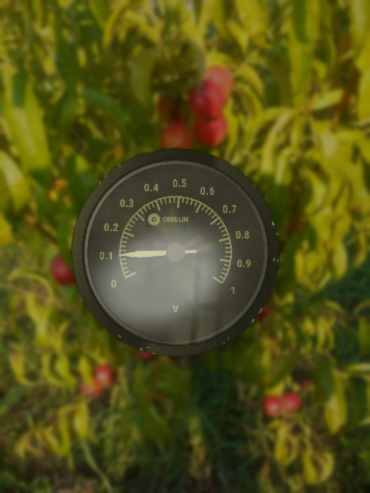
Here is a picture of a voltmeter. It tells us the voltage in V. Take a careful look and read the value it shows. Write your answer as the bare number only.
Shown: 0.1
